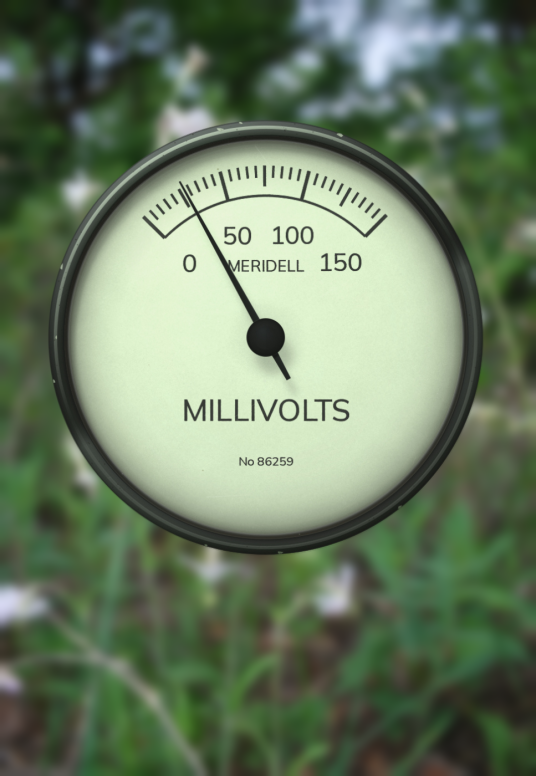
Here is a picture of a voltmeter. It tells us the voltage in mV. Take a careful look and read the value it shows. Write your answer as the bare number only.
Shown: 27.5
